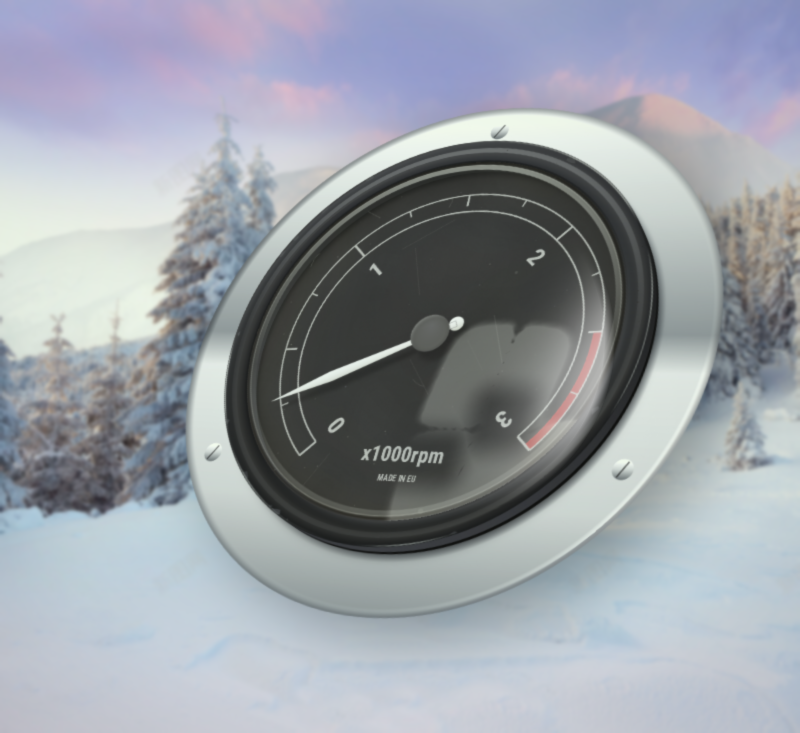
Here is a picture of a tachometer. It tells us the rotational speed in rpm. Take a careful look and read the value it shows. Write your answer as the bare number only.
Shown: 250
